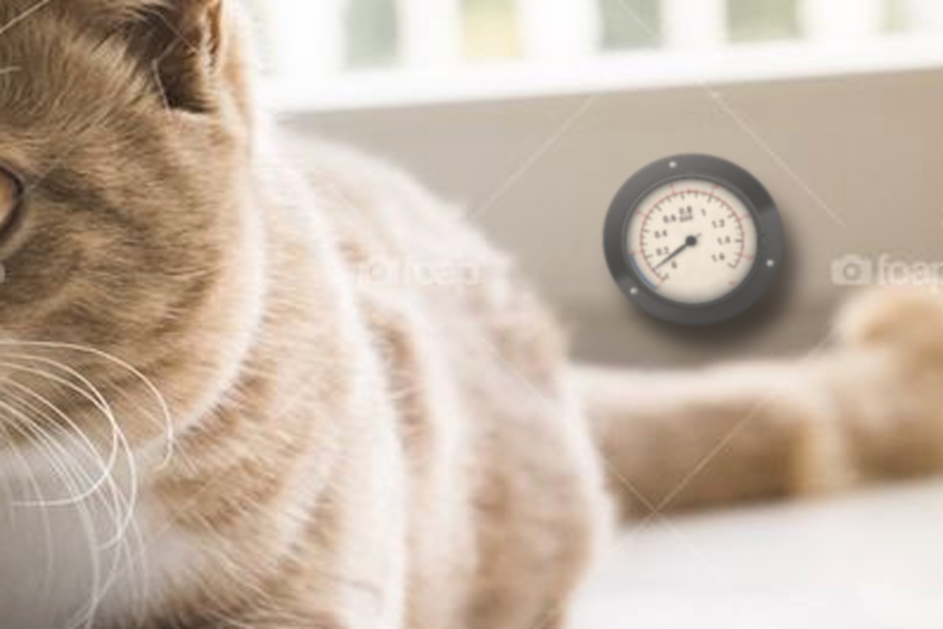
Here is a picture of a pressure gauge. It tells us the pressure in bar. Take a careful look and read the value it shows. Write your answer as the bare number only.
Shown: 0.1
